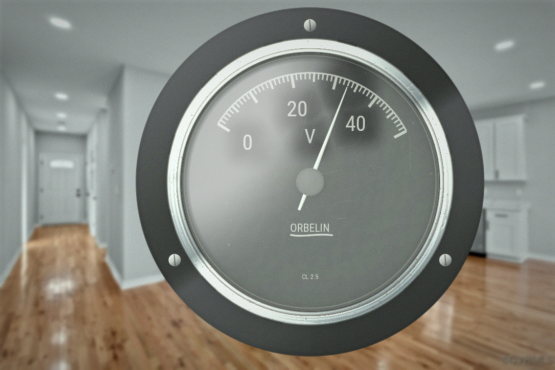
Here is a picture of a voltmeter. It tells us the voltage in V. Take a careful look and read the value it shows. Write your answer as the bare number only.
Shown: 33
